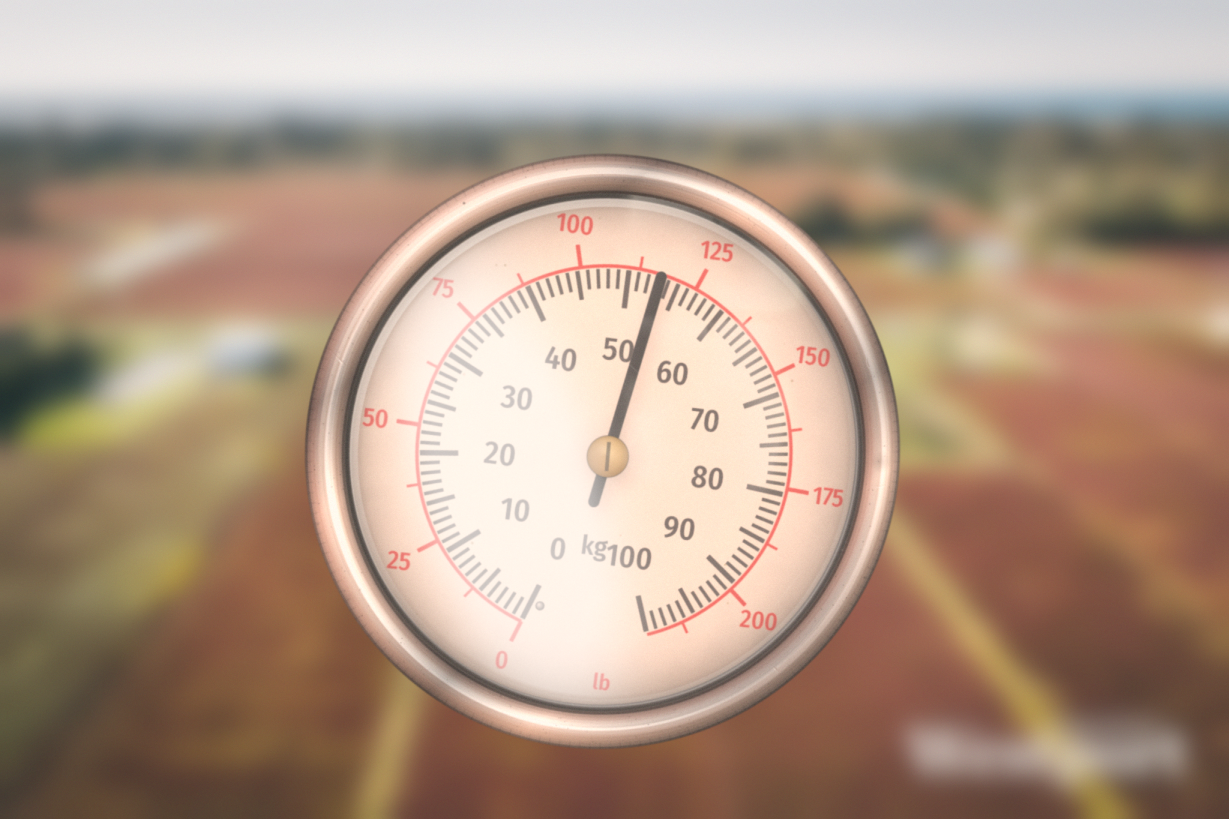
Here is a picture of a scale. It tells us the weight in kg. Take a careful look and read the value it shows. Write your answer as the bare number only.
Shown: 53
